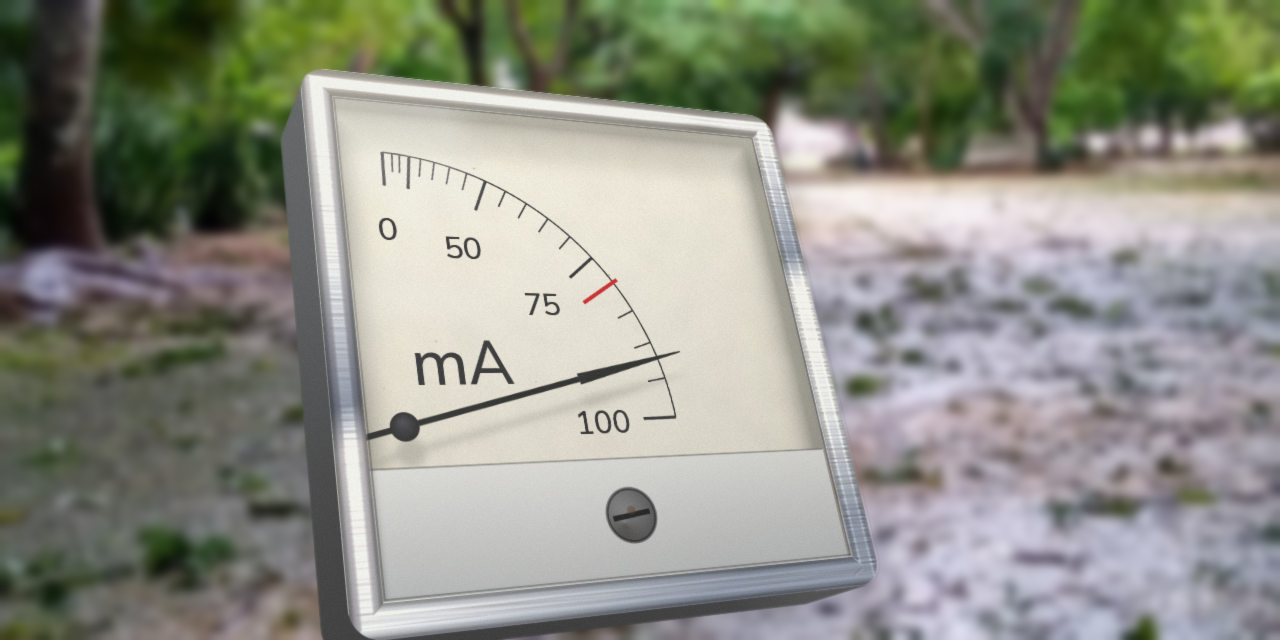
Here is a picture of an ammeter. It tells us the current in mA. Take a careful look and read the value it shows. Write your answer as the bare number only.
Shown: 92.5
